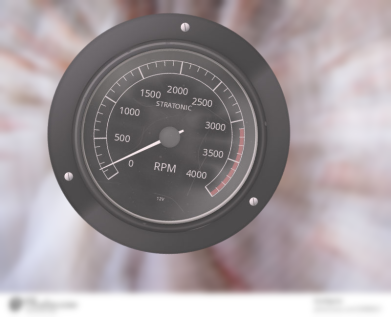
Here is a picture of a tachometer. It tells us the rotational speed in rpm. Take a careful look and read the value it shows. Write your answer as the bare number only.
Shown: 150
